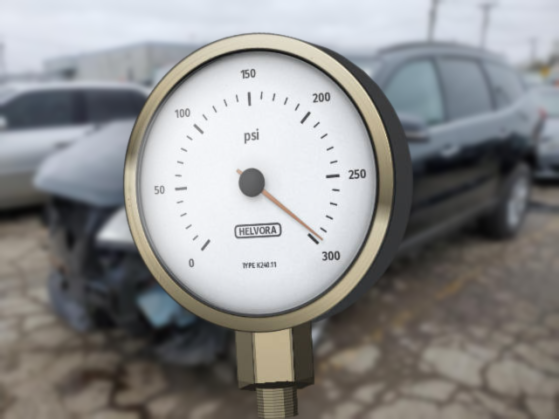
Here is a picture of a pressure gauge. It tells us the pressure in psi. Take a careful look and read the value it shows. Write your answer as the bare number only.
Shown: 295
